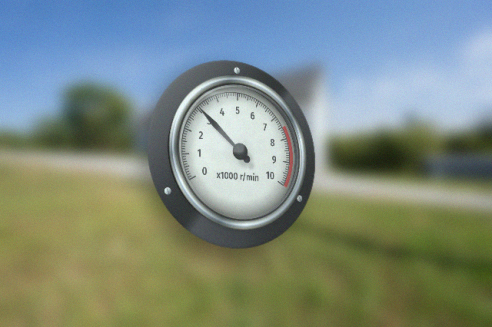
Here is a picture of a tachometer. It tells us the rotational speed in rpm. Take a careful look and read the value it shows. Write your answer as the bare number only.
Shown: 3000
